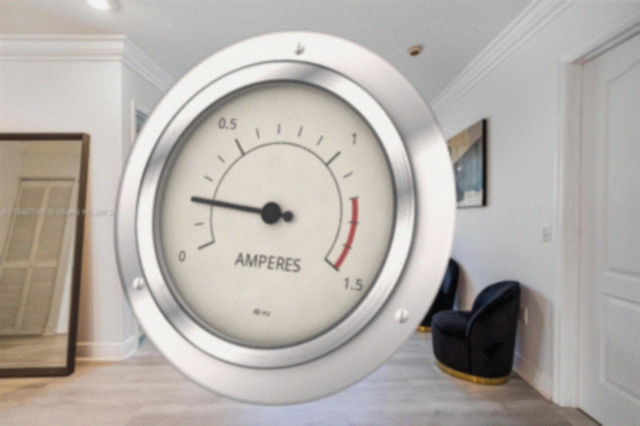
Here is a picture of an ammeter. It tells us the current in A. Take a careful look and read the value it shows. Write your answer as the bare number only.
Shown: 0.2
